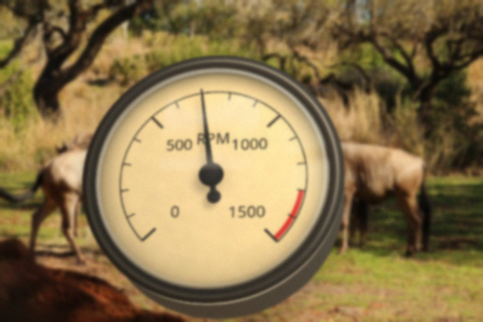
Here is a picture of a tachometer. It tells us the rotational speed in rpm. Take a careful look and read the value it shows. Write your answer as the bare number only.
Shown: 700
